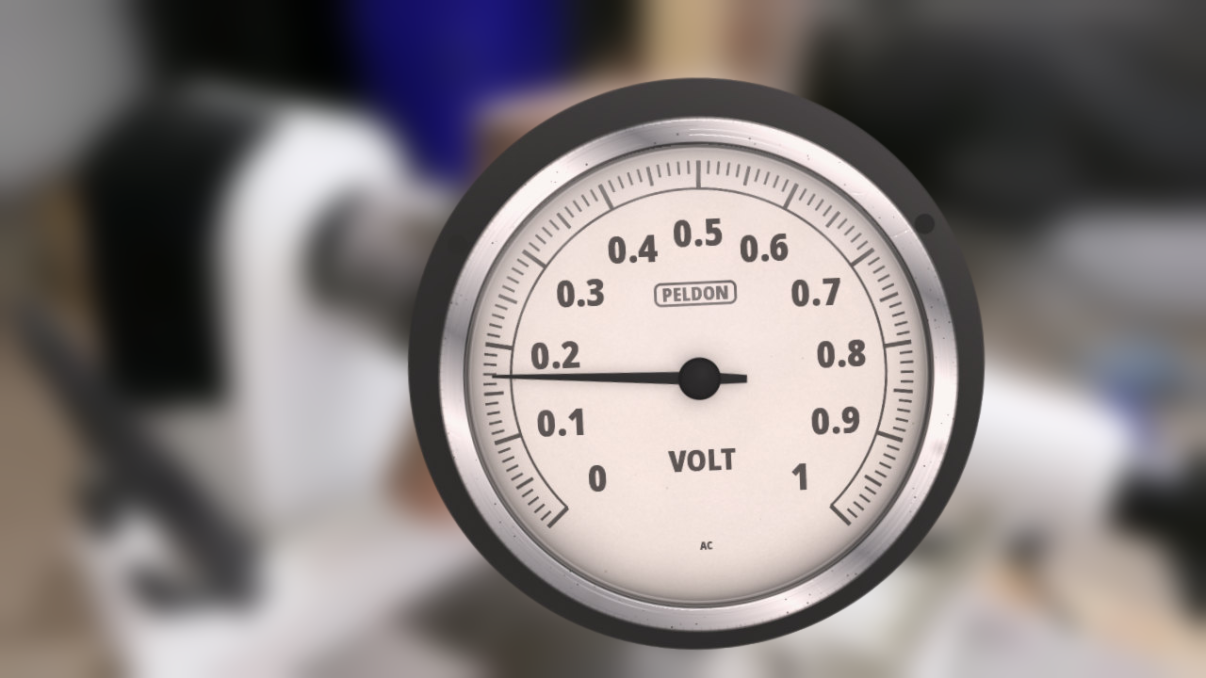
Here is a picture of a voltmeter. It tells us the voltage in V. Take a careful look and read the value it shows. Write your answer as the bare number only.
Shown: 0.17
